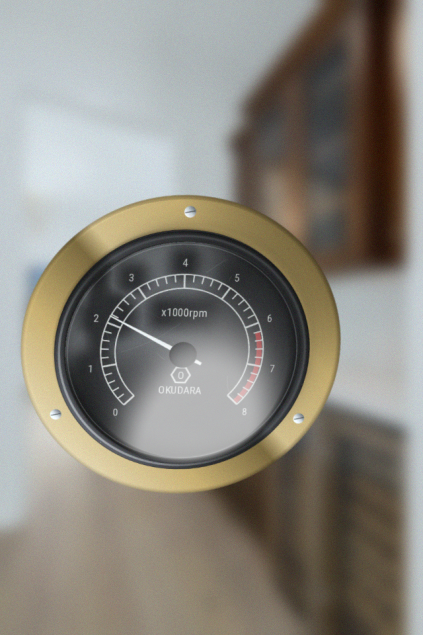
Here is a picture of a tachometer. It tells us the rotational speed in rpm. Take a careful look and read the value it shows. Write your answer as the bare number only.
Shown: 2200
